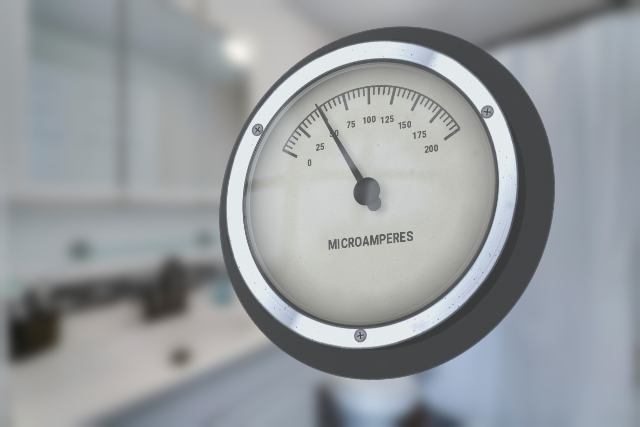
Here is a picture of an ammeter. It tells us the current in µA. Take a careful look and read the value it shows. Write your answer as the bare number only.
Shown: 50
